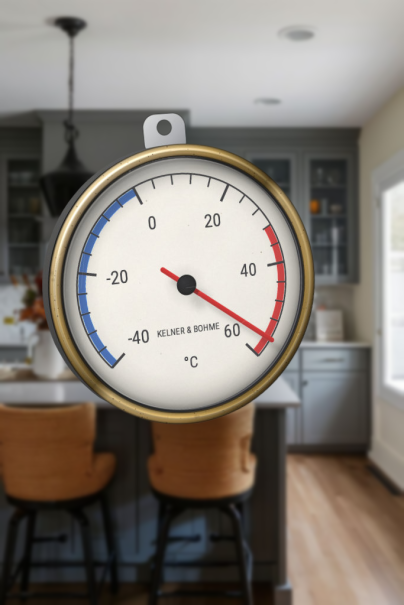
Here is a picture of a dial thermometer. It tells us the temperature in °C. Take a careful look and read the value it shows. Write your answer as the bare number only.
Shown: 56
